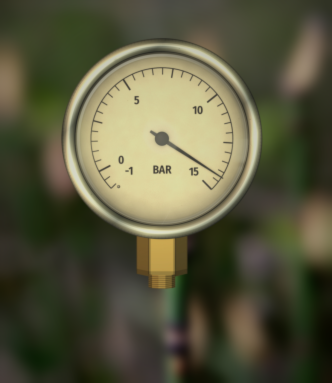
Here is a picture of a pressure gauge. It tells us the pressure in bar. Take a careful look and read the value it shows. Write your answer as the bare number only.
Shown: 14.25
